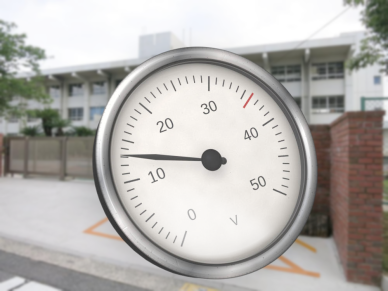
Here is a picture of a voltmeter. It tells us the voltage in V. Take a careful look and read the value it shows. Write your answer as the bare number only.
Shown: 13
